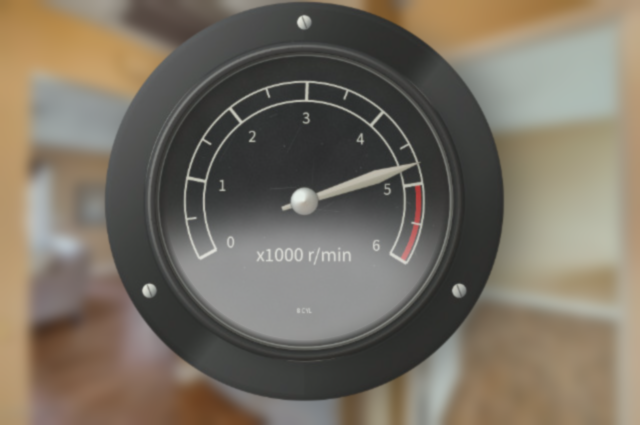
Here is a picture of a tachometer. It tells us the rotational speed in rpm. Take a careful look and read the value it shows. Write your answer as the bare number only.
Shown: 4750
